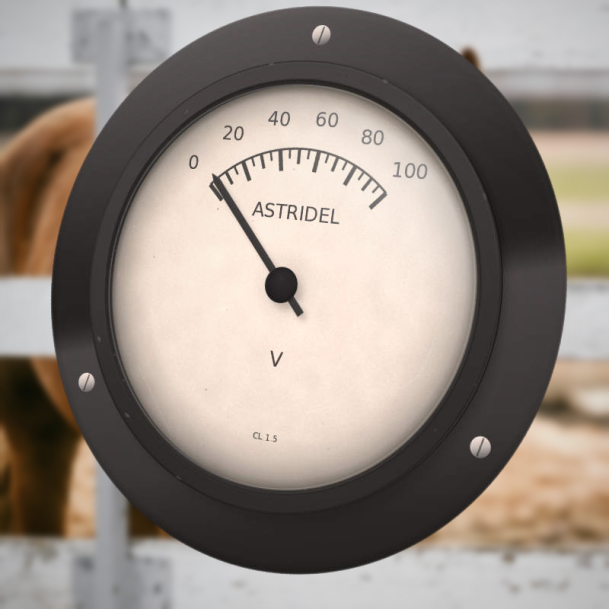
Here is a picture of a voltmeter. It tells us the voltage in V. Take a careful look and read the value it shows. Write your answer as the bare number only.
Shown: 5
